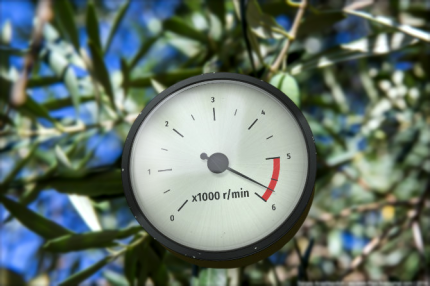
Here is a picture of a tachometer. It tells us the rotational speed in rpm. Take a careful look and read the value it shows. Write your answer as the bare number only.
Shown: 5750
